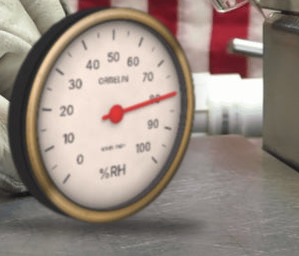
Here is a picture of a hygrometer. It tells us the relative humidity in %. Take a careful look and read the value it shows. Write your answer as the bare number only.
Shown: 80
